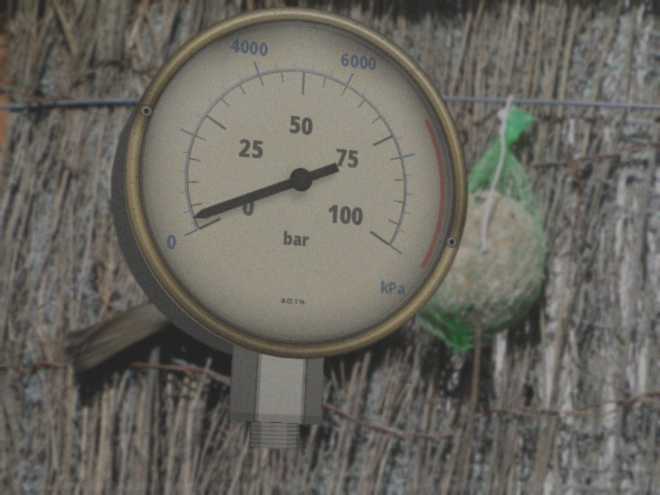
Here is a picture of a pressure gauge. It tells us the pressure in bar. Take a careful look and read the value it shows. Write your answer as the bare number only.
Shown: 2.5
